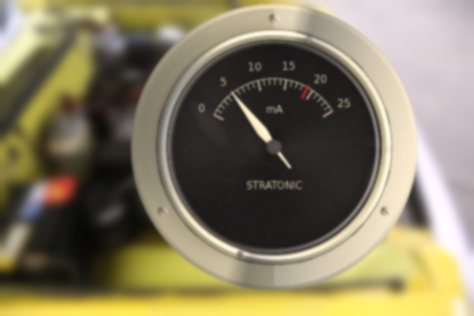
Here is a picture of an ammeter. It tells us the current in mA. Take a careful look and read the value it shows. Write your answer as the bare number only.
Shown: 5
